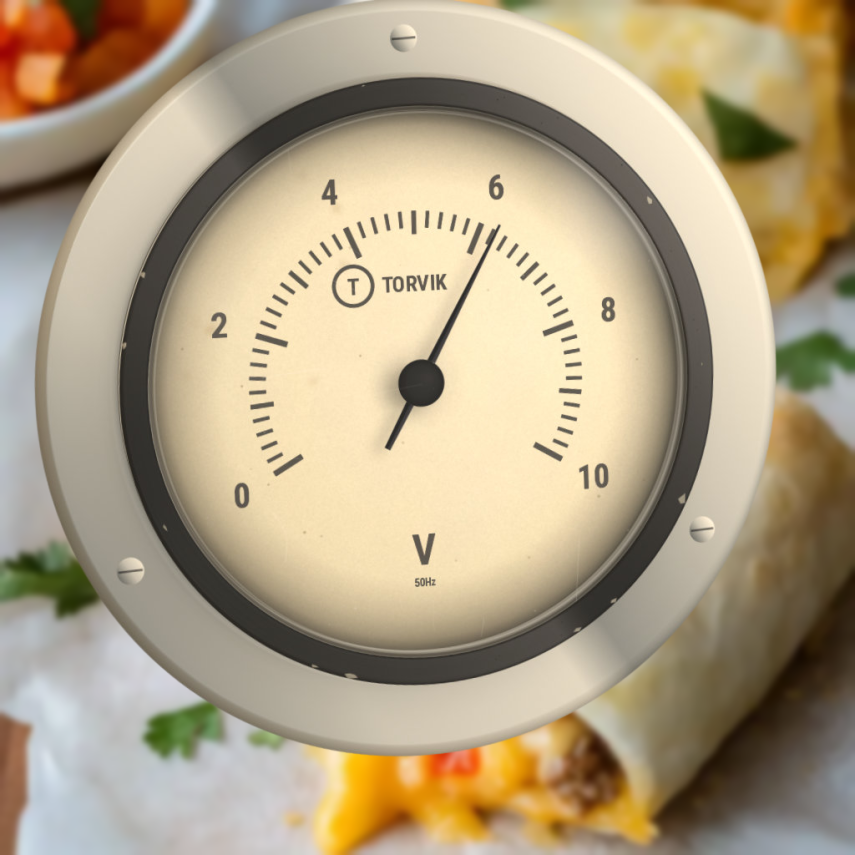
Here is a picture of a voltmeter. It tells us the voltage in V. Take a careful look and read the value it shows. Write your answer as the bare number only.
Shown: 6.2
